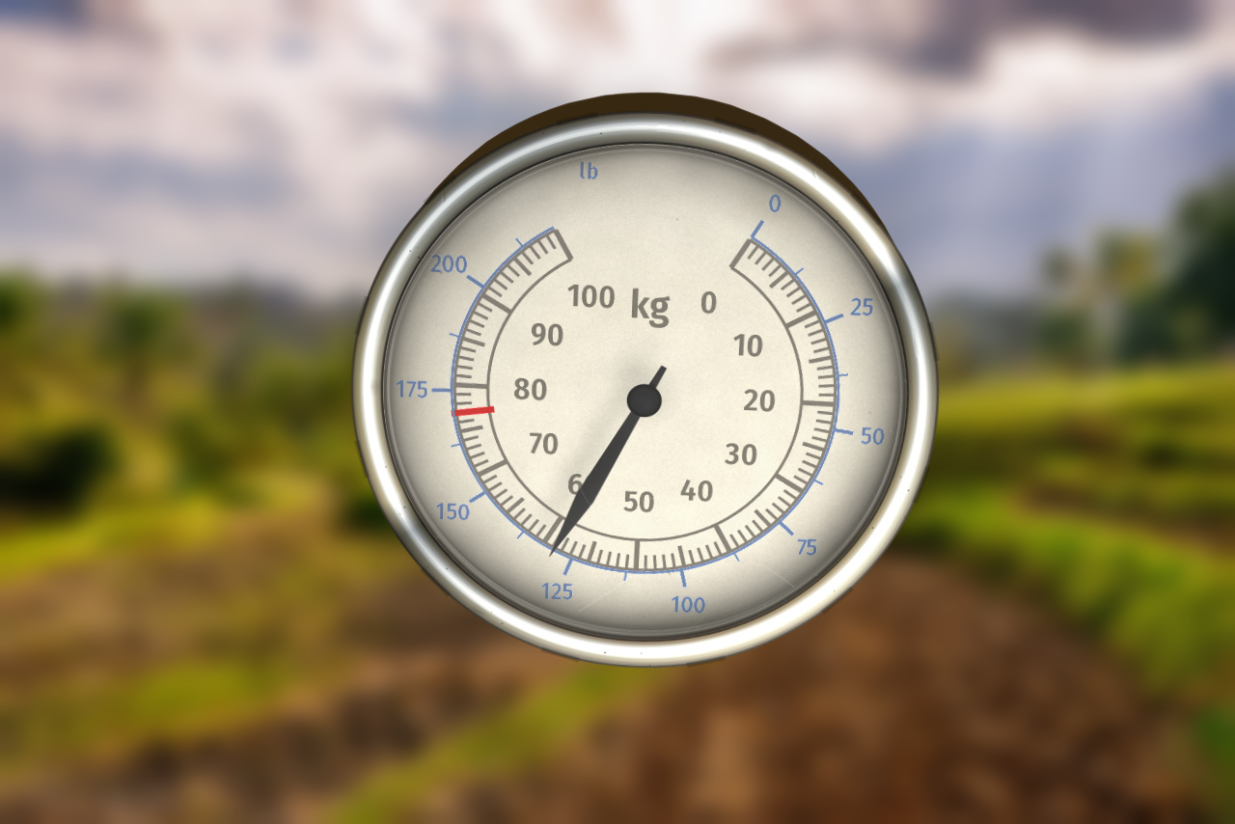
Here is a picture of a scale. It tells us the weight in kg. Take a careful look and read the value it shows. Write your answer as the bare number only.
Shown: 59
